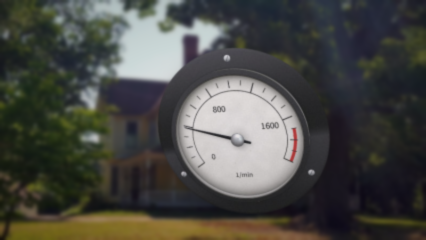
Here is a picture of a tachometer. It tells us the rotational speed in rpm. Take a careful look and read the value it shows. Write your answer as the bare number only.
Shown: 400
